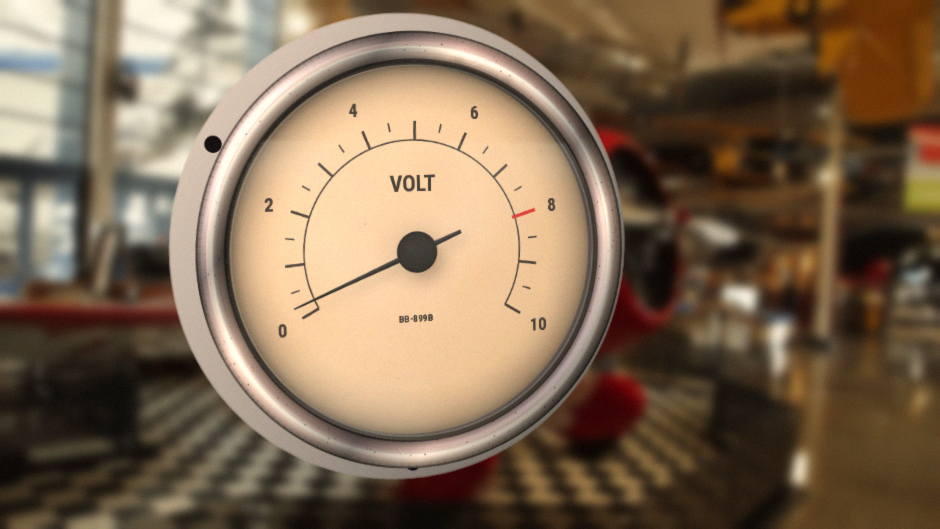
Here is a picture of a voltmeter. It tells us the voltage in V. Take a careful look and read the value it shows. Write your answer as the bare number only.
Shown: 0.25
